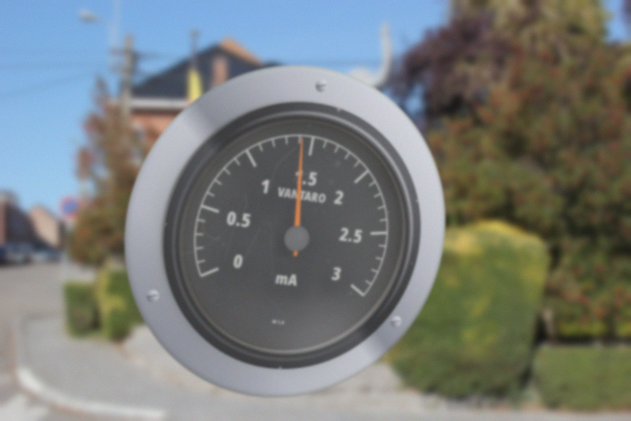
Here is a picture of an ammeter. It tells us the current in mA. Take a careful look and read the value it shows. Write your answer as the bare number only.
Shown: 1.4
